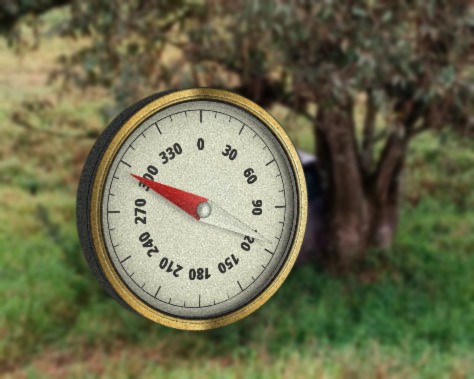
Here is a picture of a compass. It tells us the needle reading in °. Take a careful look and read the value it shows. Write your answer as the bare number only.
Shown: 295
